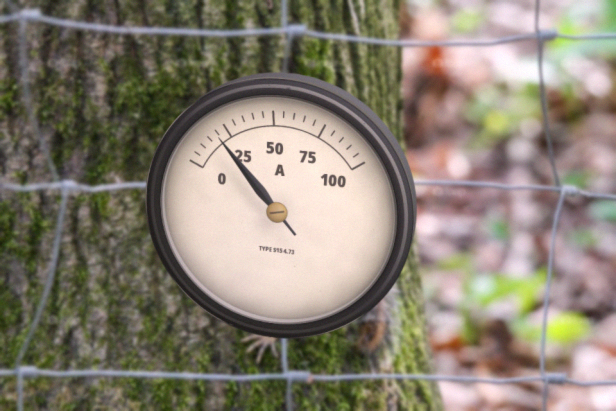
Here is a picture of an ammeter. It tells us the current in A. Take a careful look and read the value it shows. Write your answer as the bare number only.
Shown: 20
